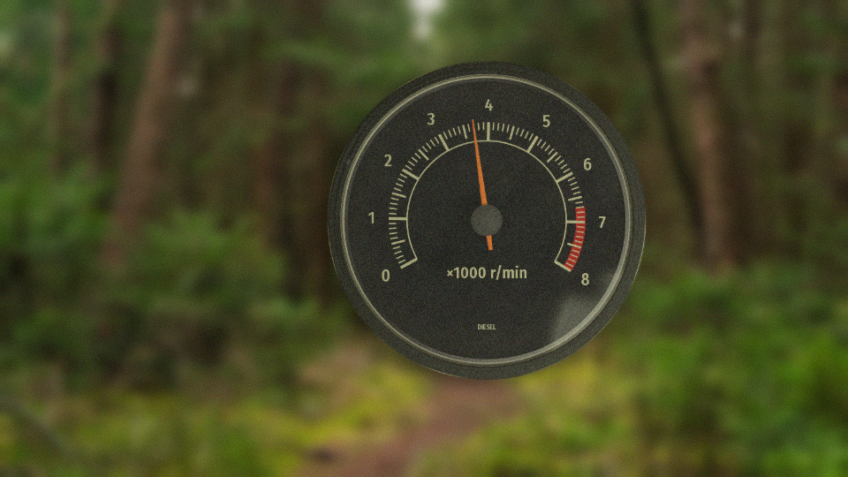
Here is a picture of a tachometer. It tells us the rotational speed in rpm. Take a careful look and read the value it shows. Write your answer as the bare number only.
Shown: 3700
